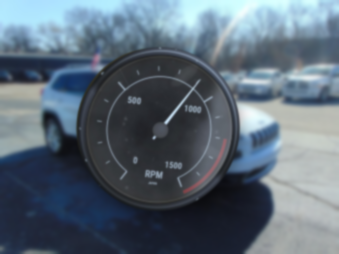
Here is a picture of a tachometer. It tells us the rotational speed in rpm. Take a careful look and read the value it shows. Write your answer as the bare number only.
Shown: 900
